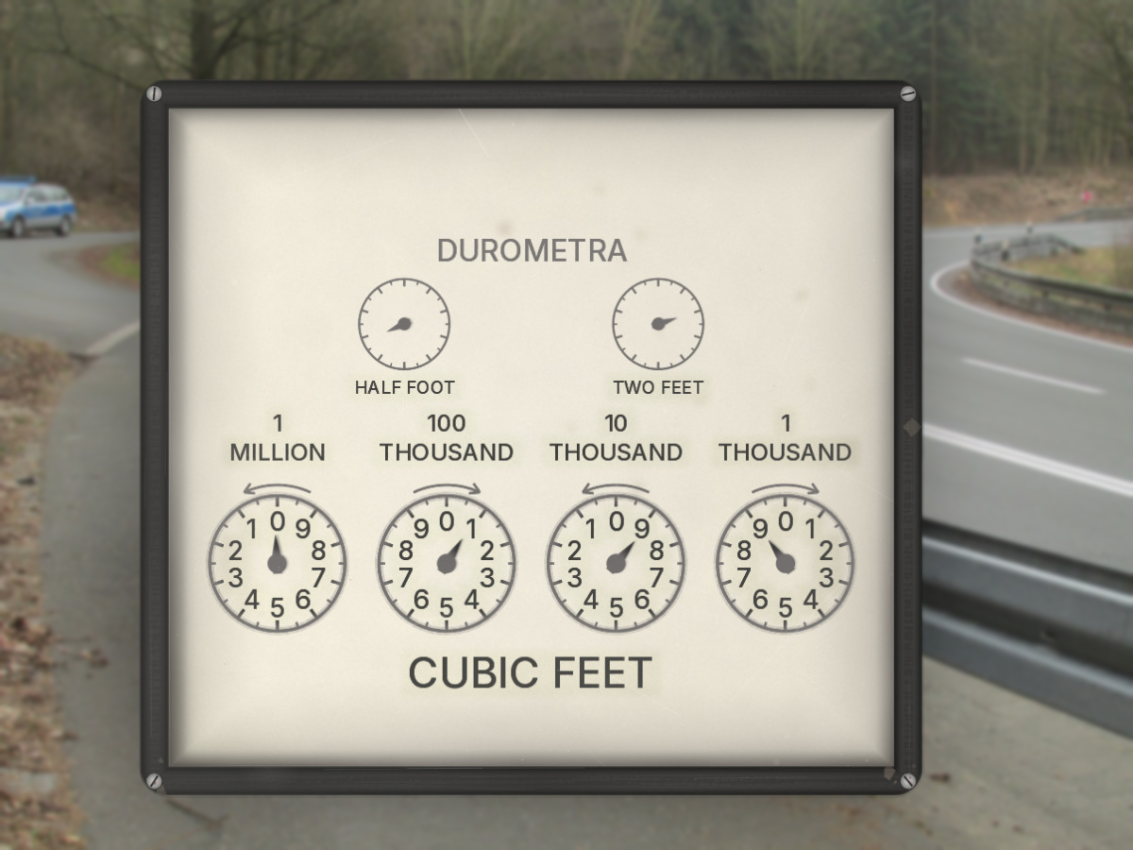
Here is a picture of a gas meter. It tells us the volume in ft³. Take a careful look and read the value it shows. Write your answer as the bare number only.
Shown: 8900
